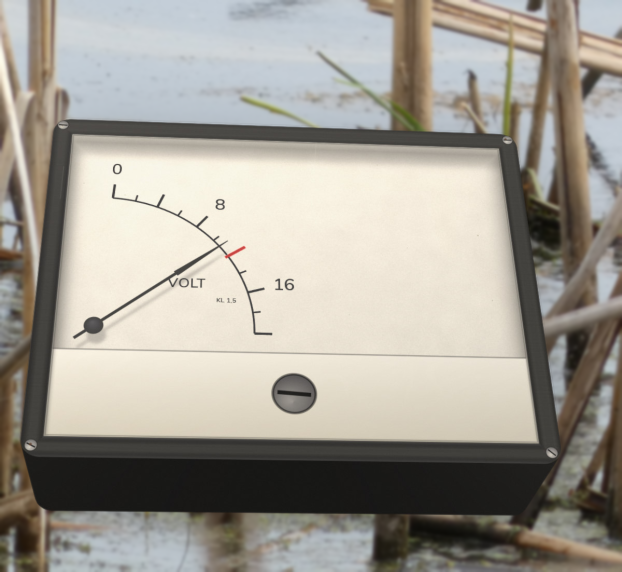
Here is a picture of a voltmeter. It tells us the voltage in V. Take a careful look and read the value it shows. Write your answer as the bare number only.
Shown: 11
